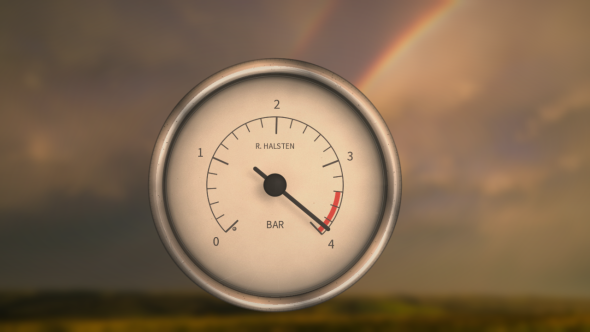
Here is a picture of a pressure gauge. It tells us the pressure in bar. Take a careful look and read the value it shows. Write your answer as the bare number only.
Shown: 3.9
